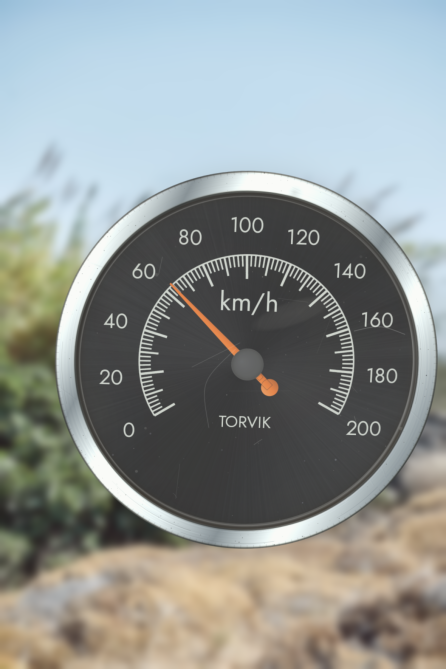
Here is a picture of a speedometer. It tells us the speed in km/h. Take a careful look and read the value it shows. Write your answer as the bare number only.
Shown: 64
